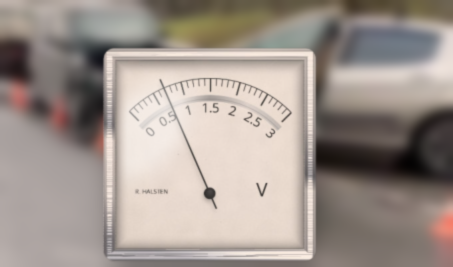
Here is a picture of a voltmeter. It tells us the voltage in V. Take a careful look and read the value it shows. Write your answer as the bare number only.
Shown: 0.7
